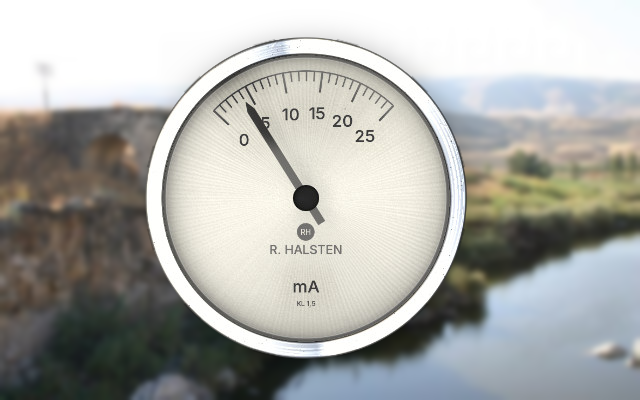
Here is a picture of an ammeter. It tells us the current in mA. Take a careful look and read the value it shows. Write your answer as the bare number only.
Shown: 4
